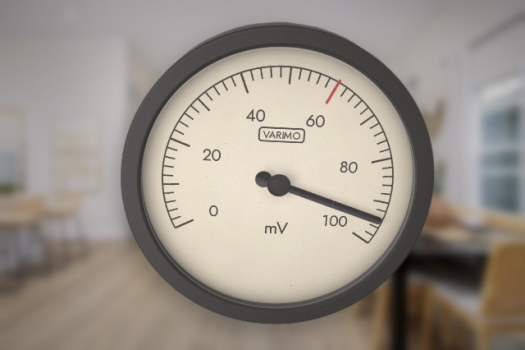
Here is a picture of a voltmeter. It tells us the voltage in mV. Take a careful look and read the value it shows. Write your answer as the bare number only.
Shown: 94
